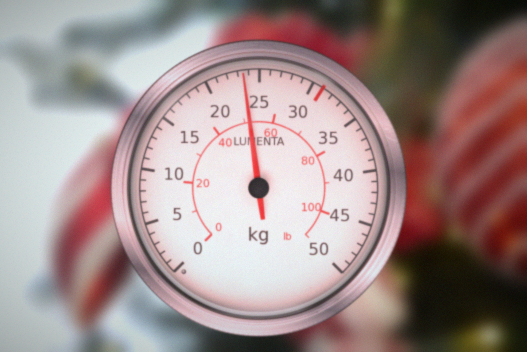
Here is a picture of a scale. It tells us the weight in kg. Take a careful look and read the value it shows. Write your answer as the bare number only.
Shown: 23.5
